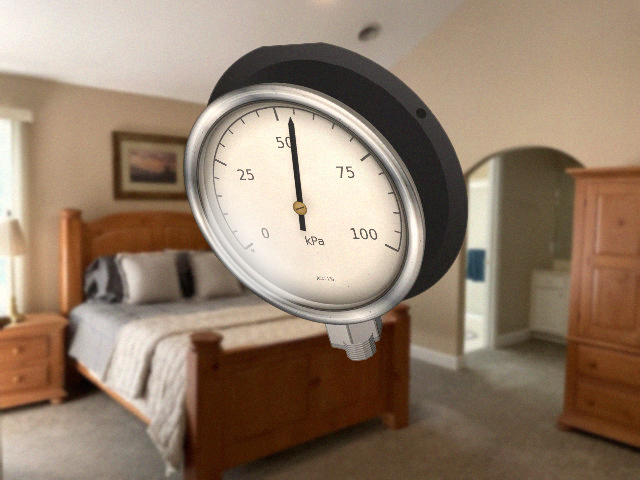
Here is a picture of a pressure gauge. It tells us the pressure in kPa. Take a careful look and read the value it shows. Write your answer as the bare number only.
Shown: 55
